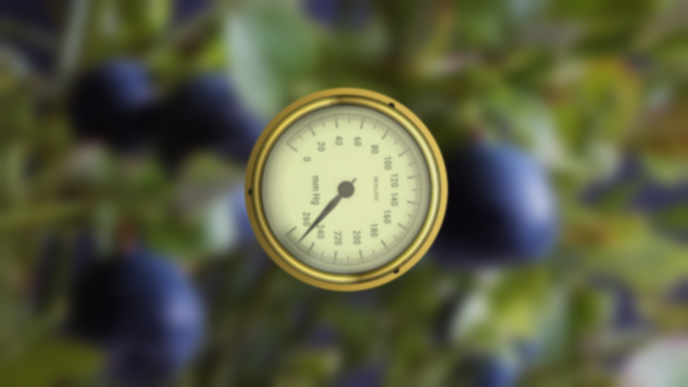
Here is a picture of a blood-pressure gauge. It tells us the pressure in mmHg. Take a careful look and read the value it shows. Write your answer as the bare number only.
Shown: 250
